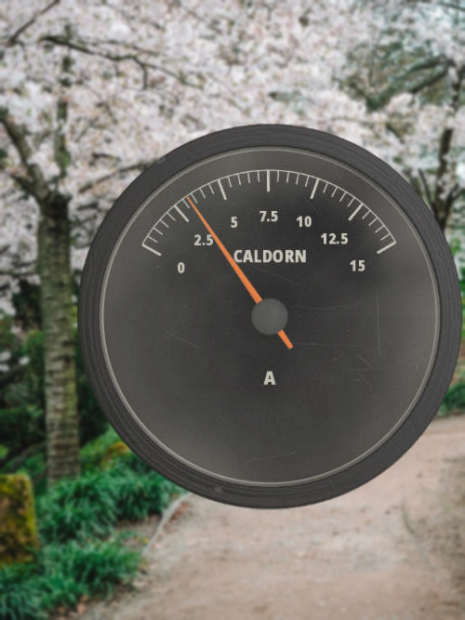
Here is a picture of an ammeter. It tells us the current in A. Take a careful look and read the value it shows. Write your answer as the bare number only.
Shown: 3.25
